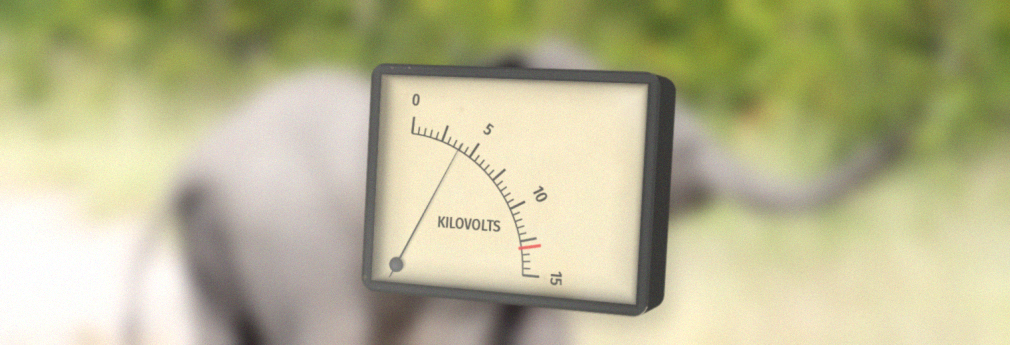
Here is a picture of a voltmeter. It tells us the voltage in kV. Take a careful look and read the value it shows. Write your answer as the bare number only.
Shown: 4
